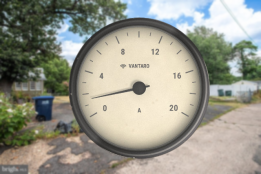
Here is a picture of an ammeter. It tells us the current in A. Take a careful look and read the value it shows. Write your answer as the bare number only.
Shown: 1.5
